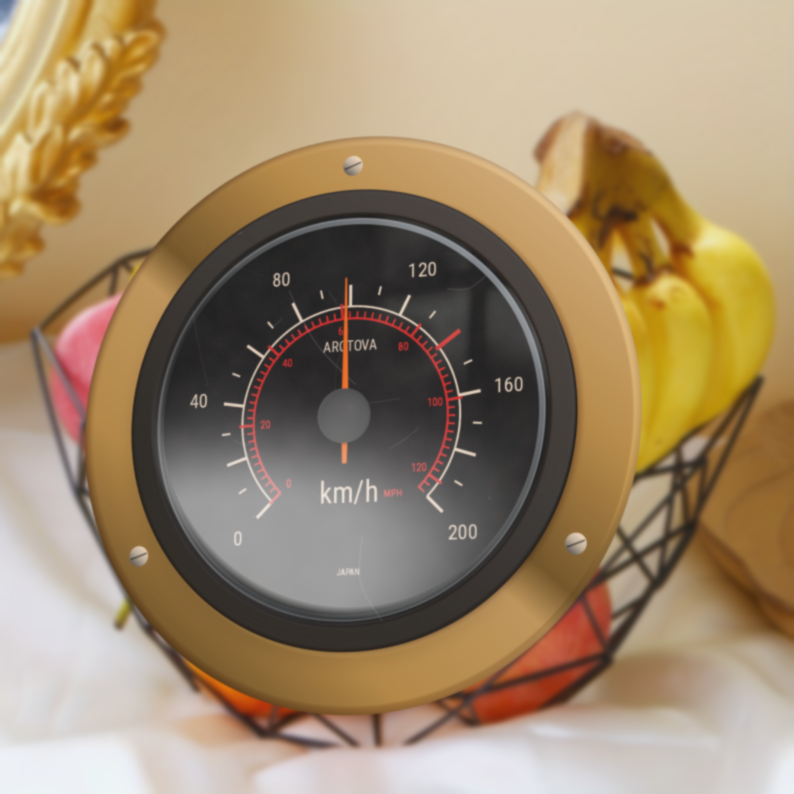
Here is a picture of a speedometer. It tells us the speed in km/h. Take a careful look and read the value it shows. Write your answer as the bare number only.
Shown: 100
